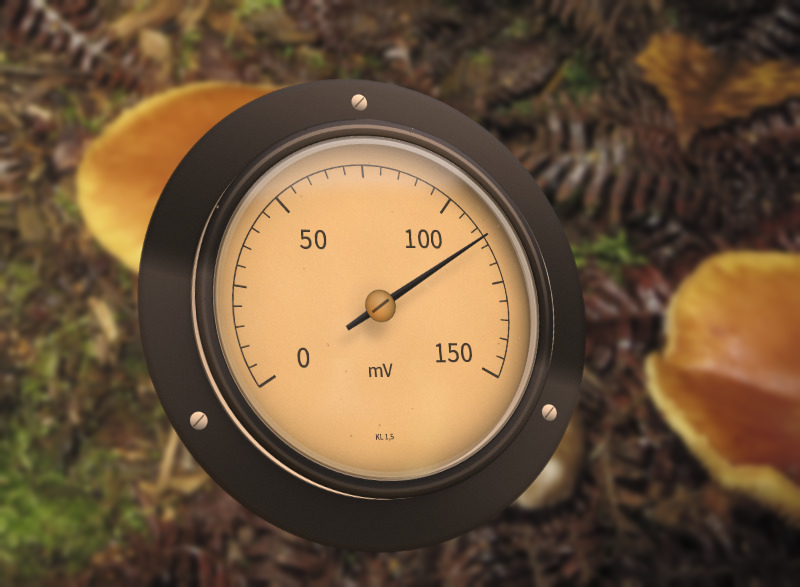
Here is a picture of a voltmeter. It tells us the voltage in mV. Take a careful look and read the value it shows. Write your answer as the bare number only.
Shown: 112.5
